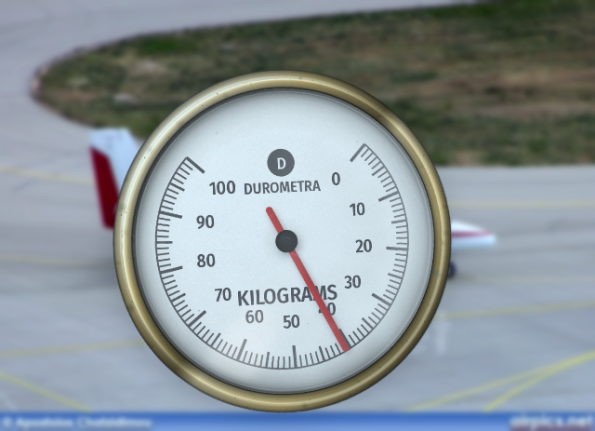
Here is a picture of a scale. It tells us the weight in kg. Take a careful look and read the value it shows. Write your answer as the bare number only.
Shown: 41
